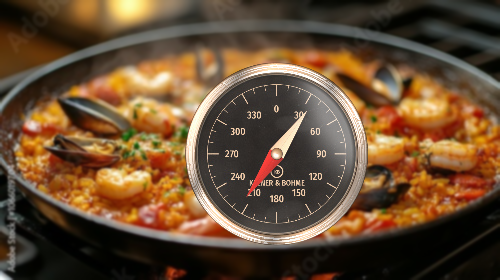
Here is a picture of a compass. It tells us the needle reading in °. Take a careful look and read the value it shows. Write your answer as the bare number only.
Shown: 215
